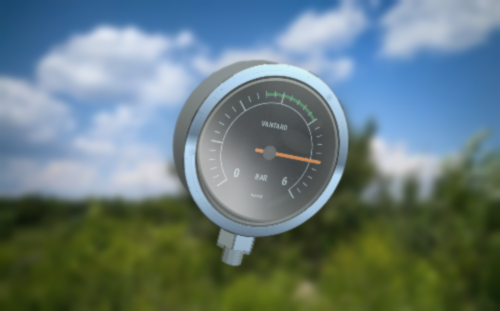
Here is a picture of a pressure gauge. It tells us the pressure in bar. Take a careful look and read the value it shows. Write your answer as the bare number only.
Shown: 5
